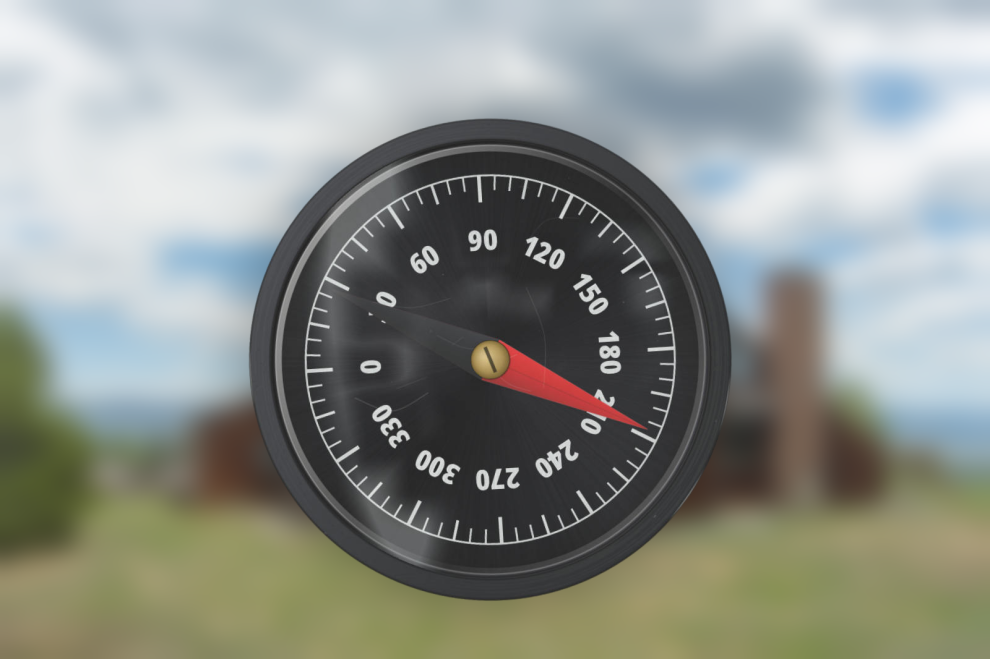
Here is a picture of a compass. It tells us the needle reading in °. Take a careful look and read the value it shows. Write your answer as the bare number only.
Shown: 207.5
